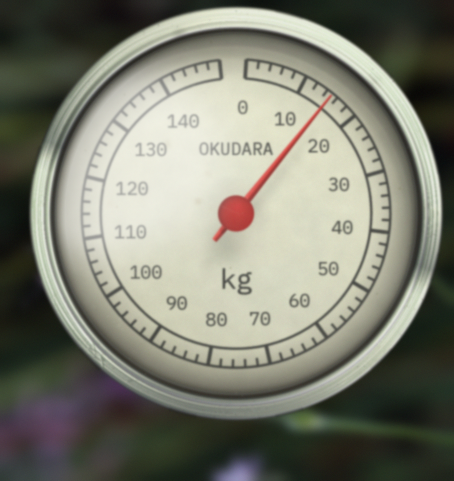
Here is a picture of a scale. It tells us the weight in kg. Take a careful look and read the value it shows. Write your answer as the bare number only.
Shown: 15
